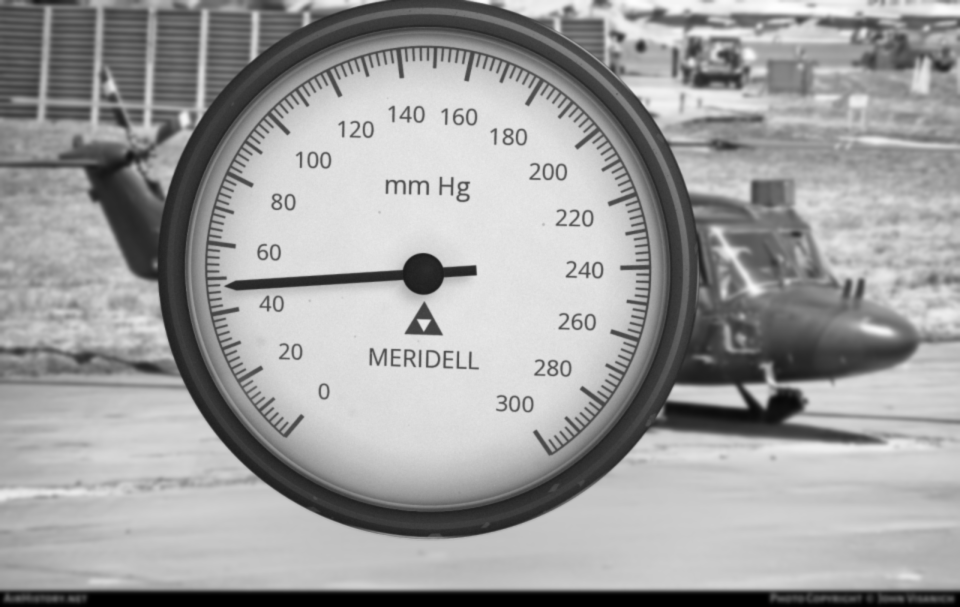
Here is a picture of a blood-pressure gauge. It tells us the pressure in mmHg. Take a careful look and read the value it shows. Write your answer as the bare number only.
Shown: 48
